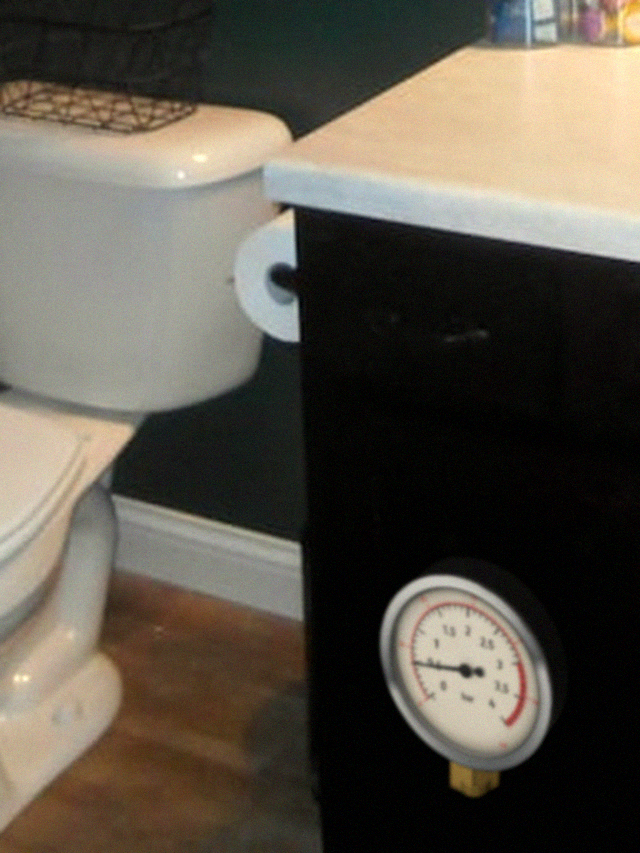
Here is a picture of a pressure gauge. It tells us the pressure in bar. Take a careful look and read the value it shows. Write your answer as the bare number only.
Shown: 0.5
